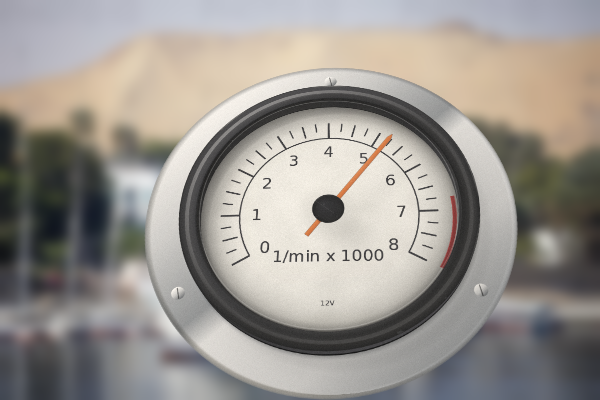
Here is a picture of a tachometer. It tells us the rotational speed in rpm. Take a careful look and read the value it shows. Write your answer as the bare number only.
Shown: 5250
